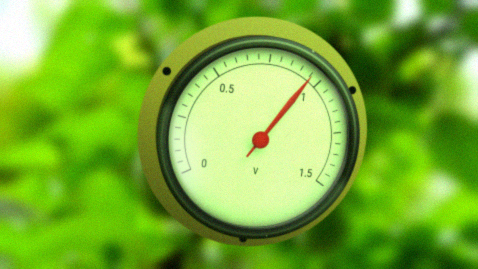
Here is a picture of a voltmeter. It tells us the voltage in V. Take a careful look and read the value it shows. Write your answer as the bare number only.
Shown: 0.95
